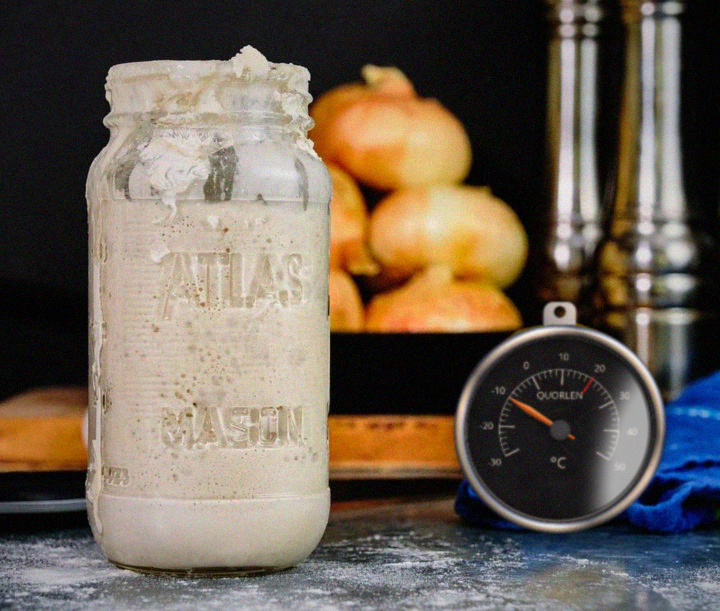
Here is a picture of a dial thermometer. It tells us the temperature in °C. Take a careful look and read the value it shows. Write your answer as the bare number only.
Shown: -10
